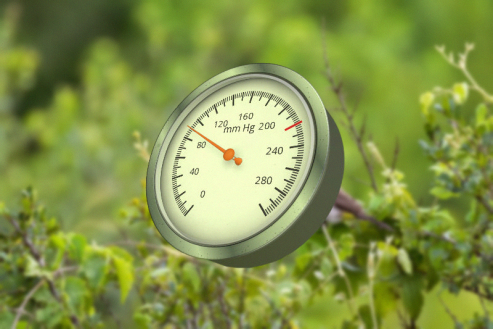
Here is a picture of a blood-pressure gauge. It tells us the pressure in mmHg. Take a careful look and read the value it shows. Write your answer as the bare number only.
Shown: 90
